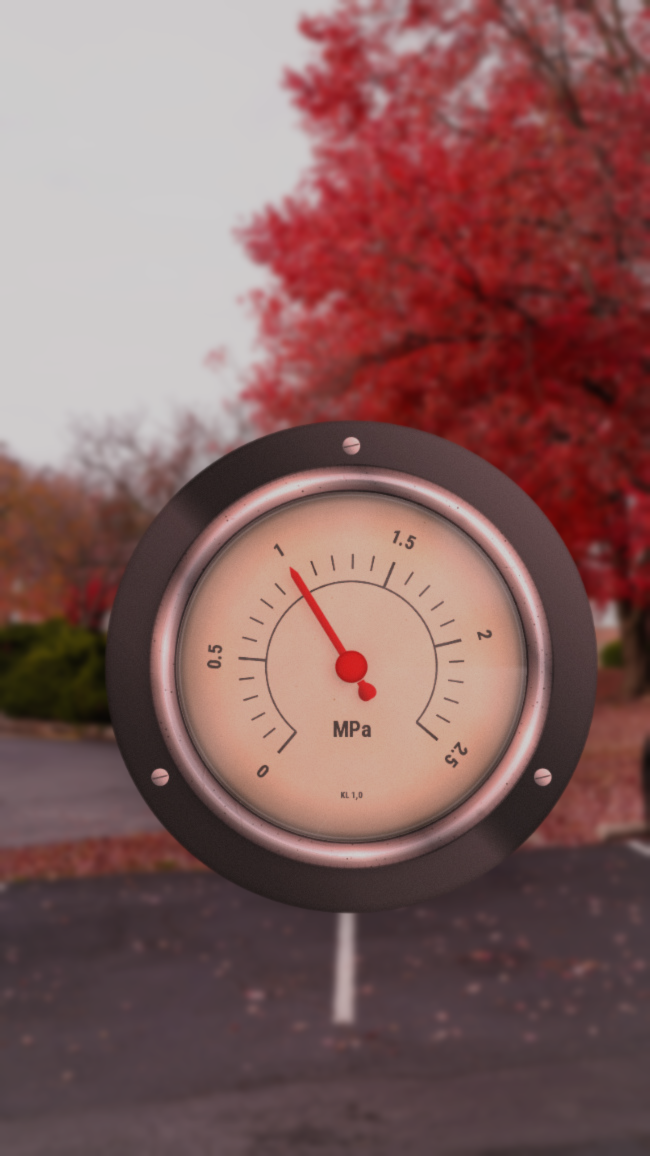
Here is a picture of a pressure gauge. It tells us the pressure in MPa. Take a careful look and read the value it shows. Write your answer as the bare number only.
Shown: 1
